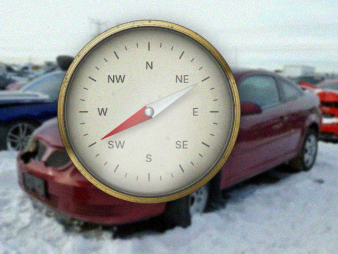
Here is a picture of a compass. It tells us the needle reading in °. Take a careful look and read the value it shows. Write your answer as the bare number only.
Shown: 240
